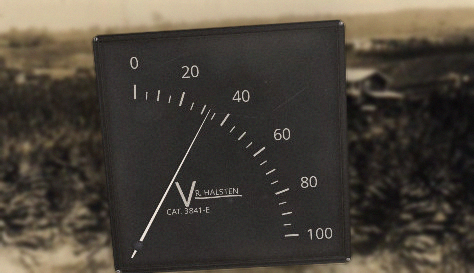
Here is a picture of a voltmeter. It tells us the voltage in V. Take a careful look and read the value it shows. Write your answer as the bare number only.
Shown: 32.5
